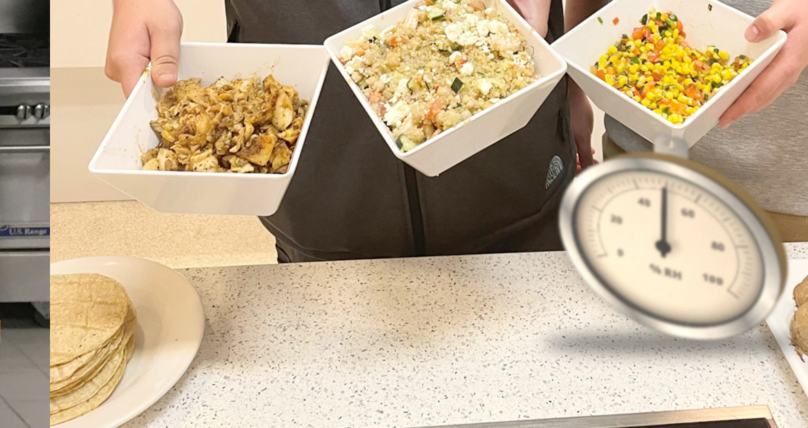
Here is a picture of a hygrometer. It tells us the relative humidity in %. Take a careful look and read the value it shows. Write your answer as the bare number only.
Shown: 50
